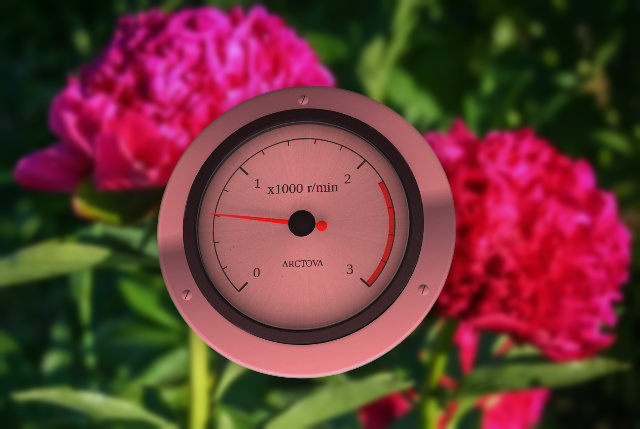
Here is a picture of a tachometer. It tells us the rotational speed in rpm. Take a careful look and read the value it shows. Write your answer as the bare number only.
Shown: 600
